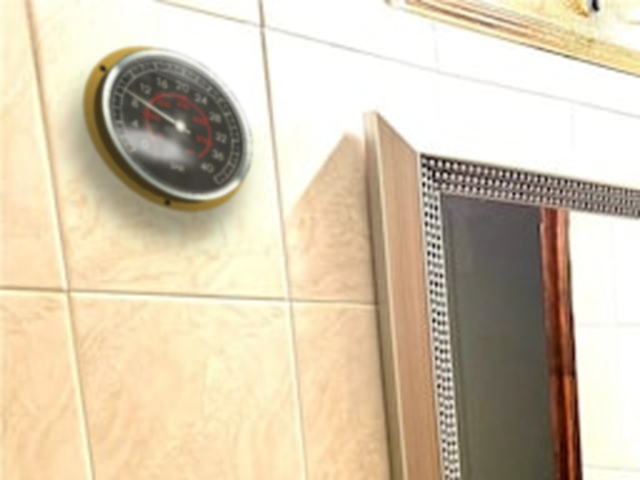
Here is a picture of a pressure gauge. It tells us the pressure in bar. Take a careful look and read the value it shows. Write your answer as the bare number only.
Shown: 9
